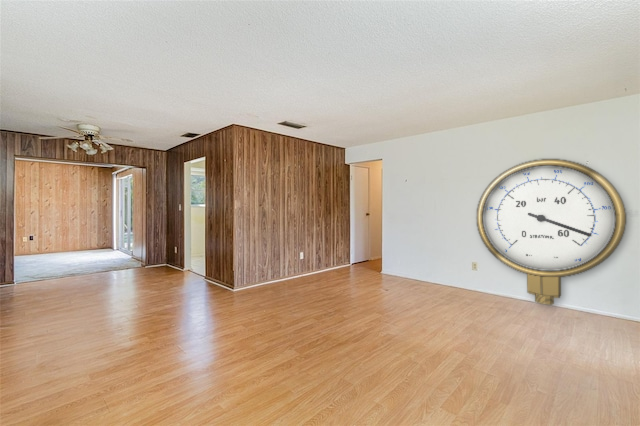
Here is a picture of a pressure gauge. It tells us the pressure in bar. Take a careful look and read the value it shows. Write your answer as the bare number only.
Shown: 56
